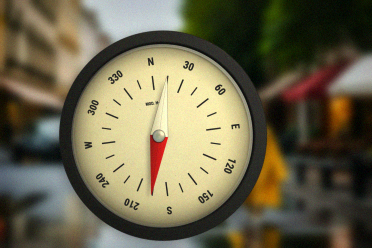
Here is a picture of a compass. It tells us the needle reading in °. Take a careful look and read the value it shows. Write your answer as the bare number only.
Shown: 195
